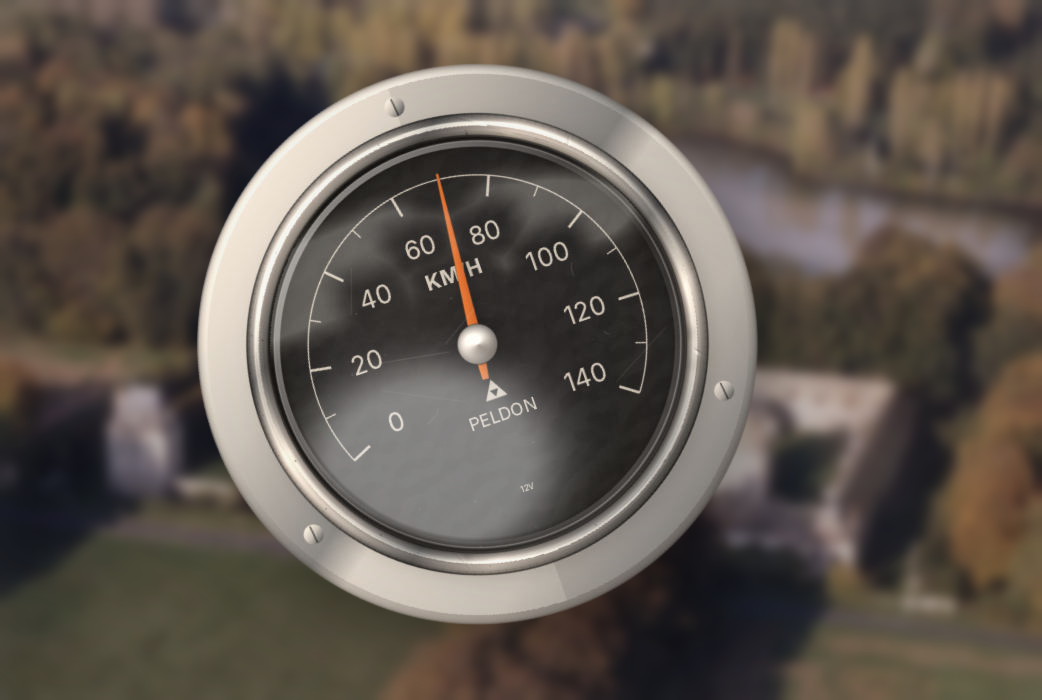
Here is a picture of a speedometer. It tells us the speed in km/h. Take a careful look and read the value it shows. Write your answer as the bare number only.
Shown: 70
